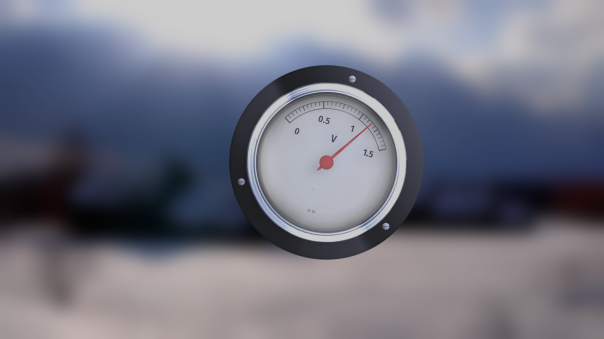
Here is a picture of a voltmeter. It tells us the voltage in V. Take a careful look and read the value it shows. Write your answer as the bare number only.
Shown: 1.15
